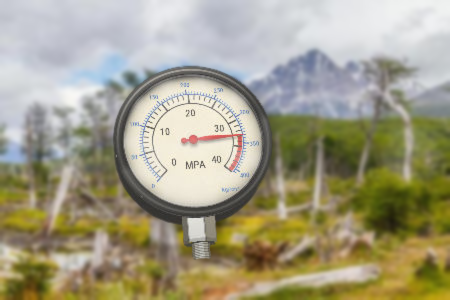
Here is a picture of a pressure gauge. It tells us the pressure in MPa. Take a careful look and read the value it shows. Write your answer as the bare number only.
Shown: 33
